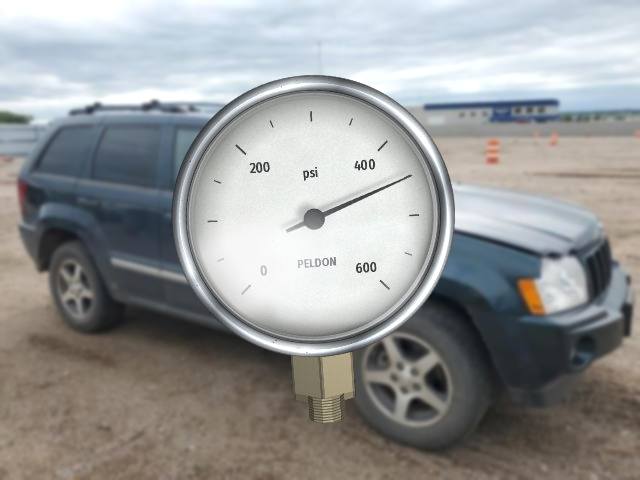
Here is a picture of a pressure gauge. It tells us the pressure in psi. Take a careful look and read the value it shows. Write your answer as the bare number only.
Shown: 450
